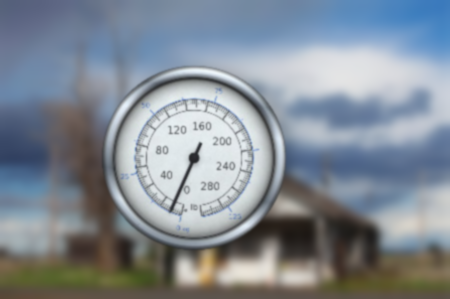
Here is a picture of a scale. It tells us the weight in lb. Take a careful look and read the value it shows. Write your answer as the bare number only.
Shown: 10
